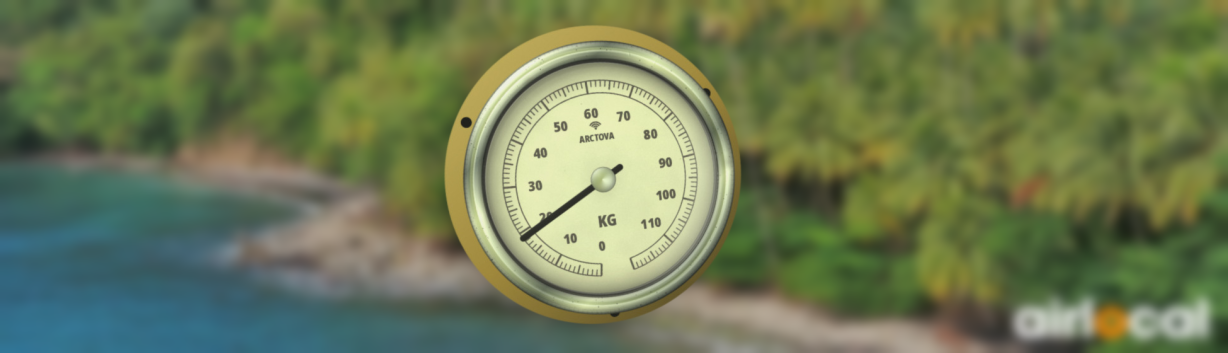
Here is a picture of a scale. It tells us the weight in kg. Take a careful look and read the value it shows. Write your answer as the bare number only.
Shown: 19
